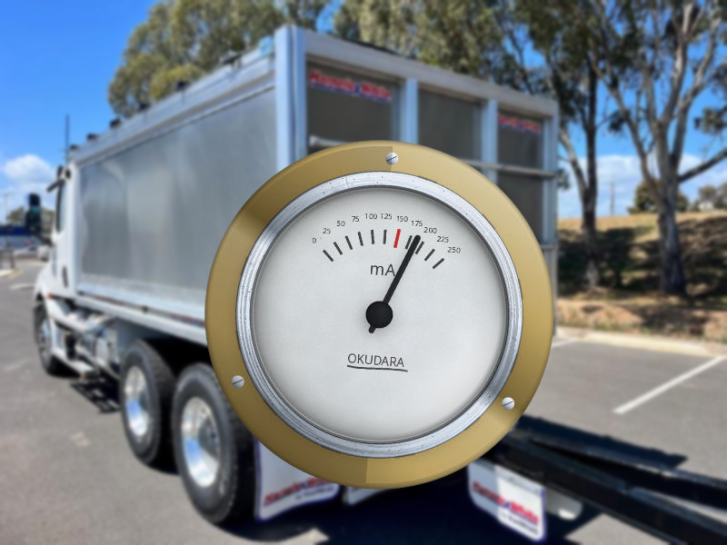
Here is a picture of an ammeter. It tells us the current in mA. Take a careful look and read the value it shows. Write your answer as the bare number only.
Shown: 187.5
